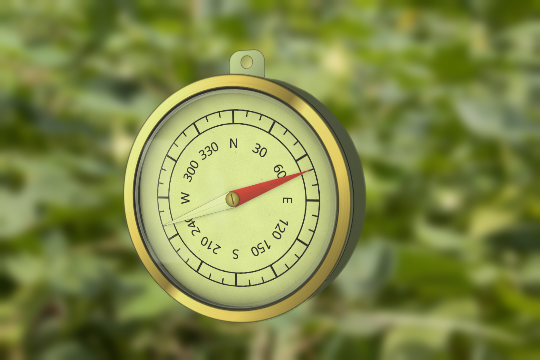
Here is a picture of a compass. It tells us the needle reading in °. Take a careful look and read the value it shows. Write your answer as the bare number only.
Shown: 70
